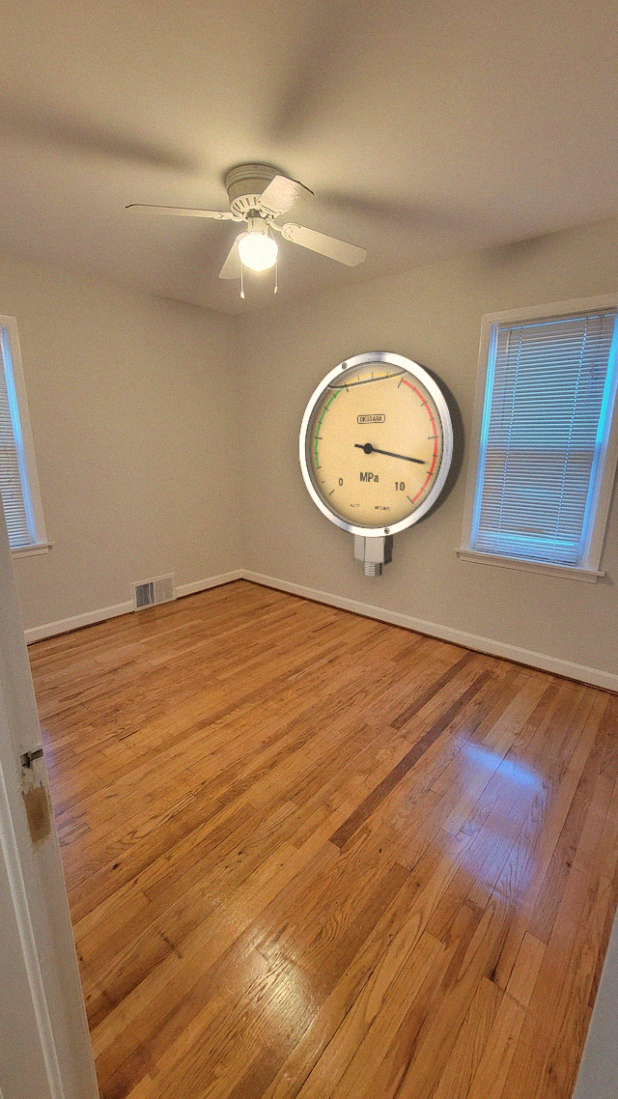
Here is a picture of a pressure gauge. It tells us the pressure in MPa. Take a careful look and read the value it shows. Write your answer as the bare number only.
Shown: 8.75
